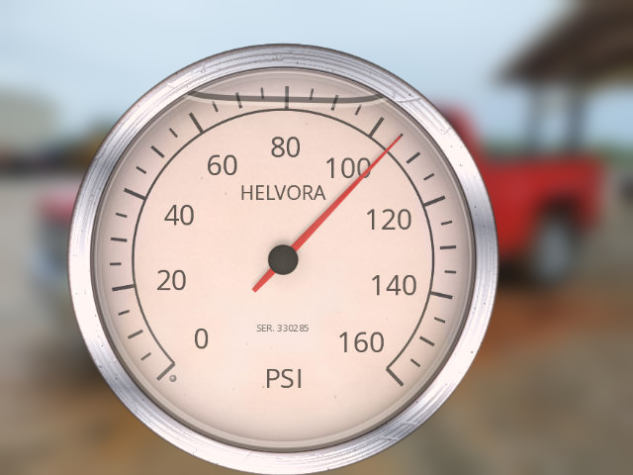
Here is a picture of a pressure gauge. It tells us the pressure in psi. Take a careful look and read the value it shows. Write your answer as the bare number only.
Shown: 105
